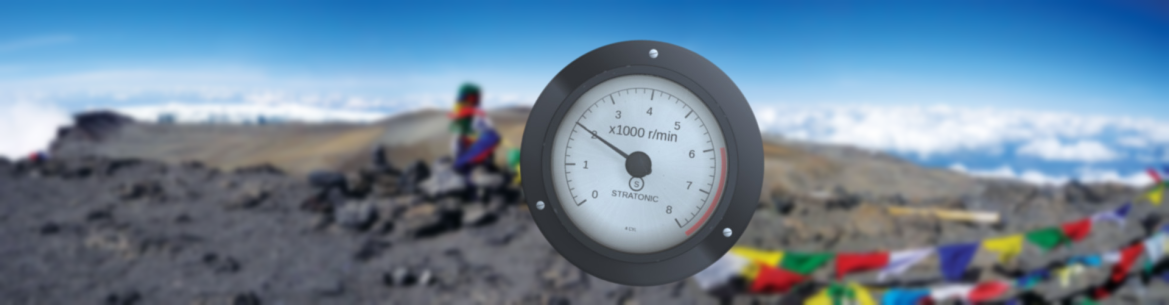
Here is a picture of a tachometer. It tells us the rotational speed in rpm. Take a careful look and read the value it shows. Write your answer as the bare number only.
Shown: 2000
